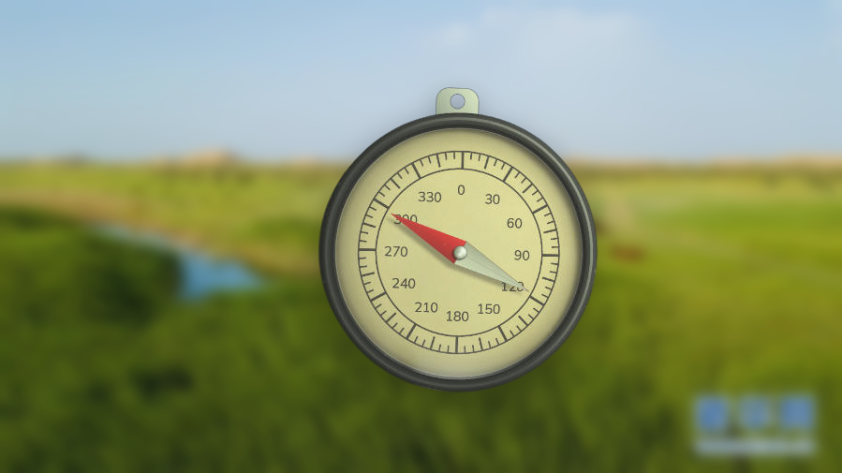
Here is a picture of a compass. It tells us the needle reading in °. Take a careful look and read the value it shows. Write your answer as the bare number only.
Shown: 297.5
